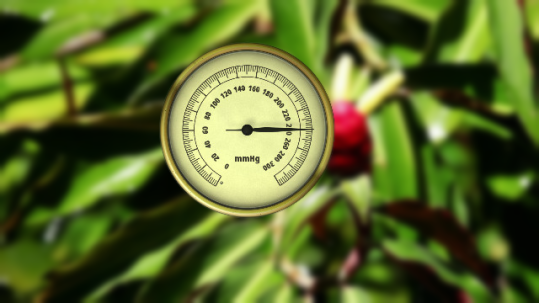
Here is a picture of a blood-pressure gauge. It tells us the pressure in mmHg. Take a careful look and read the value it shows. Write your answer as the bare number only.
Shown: 240
